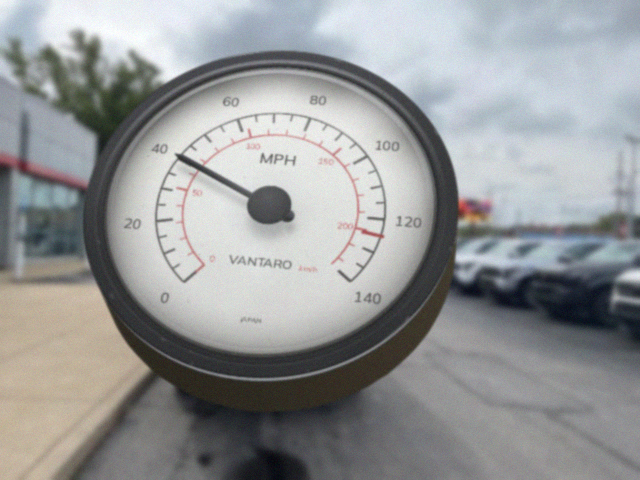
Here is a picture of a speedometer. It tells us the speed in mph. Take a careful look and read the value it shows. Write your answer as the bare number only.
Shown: 40
